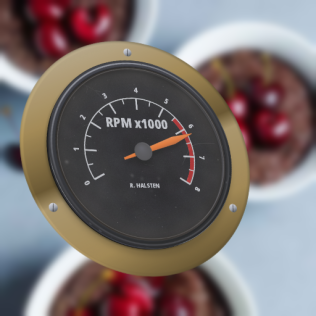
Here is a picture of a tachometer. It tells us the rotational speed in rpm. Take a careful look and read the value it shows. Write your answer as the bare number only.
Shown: 6250
